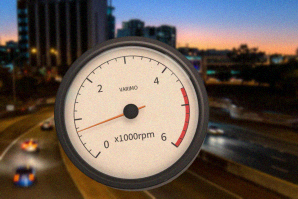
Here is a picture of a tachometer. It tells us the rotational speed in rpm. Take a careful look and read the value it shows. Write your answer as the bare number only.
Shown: 700
